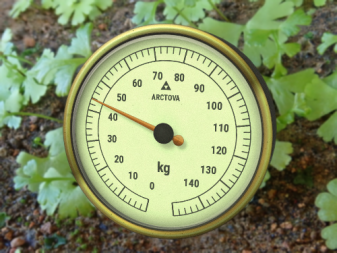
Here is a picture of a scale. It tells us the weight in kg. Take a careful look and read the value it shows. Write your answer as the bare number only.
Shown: 44
